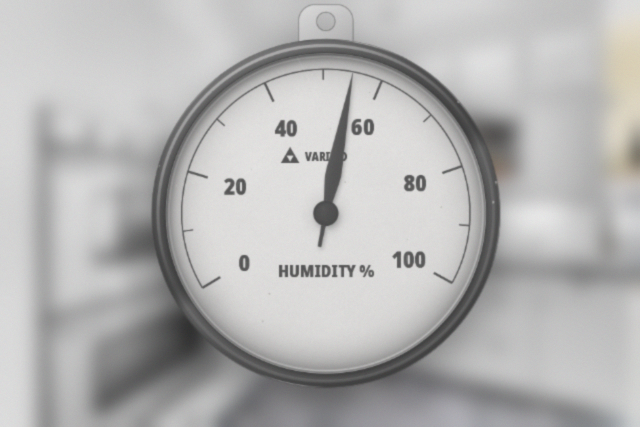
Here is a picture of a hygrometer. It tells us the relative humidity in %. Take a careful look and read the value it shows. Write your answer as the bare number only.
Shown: 55
